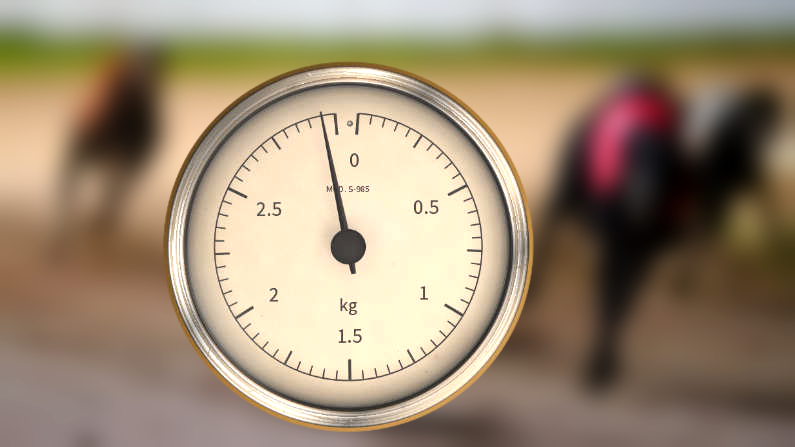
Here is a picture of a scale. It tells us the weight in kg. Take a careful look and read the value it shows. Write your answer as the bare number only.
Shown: 2.95
